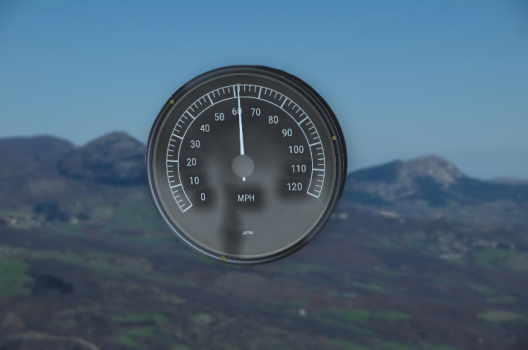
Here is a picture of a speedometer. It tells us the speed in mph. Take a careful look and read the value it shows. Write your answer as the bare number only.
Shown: 62
